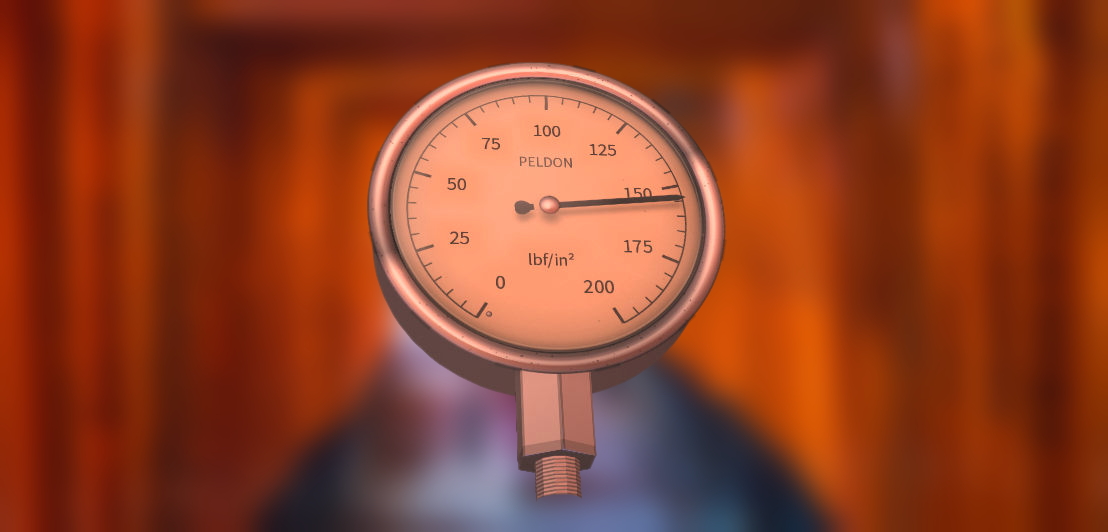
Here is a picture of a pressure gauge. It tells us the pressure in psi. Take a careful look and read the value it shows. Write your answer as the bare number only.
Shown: 155
